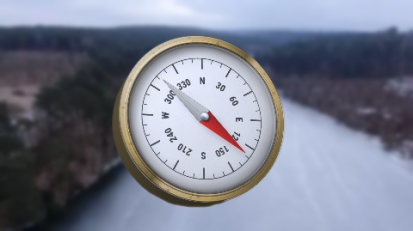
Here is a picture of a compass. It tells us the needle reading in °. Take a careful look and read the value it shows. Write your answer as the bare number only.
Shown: 130
